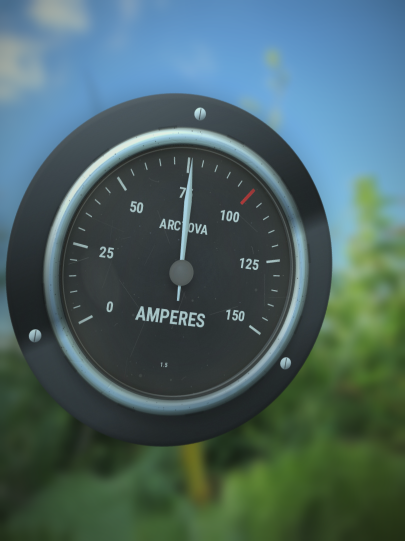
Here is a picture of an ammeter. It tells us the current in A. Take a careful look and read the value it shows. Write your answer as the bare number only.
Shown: 75
